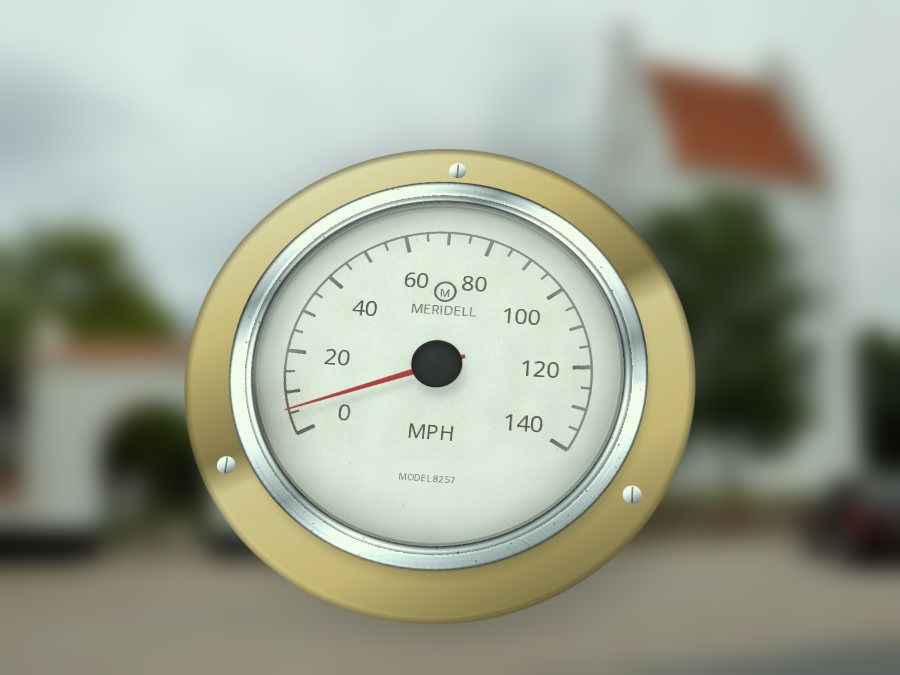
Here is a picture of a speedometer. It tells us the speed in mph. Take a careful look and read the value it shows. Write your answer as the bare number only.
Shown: 5
